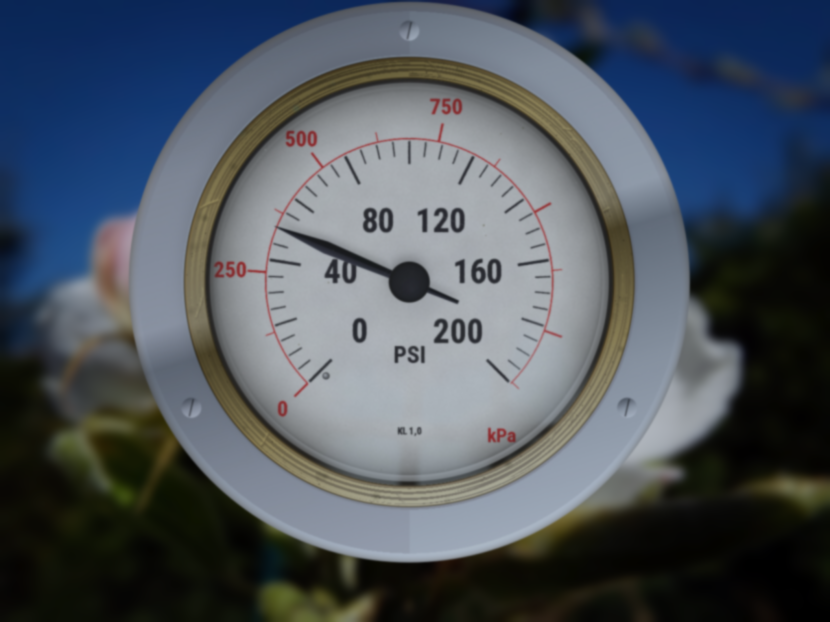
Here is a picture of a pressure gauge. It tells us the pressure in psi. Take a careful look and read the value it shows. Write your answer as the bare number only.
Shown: 50
